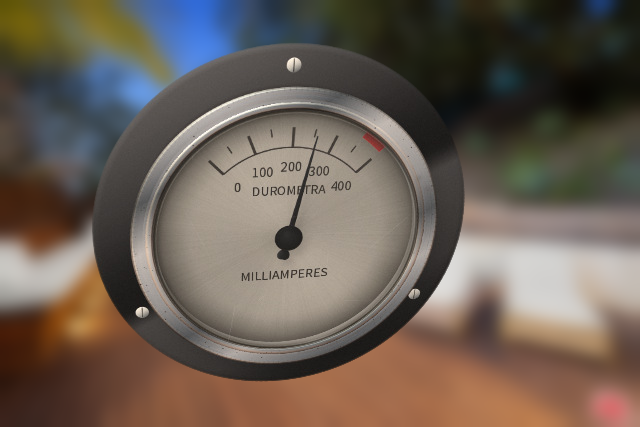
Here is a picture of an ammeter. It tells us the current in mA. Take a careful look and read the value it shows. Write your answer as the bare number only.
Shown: 250
